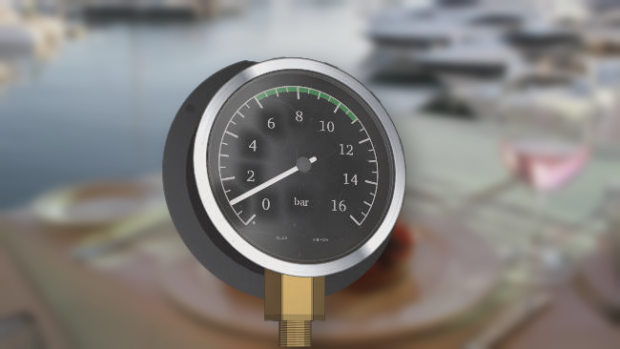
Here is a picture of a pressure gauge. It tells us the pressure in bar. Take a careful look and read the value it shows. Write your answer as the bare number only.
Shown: 1
